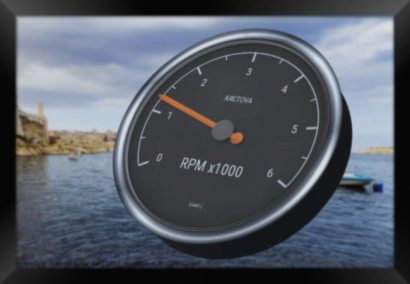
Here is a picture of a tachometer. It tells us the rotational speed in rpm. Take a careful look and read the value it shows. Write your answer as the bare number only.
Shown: 1250
